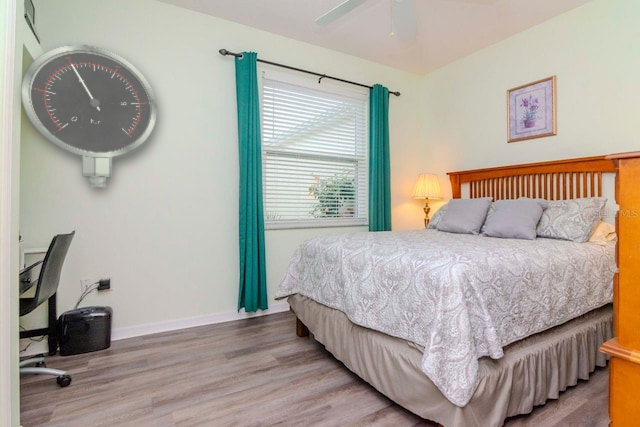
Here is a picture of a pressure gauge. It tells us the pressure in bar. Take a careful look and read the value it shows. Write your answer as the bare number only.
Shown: 4
